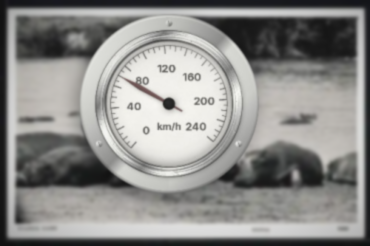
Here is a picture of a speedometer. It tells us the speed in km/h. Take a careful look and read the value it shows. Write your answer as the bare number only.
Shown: 70
